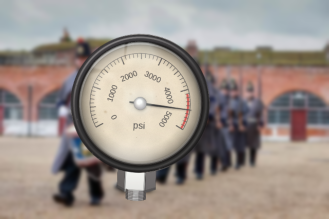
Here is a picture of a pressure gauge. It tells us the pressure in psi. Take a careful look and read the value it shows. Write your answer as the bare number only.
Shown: 4500
